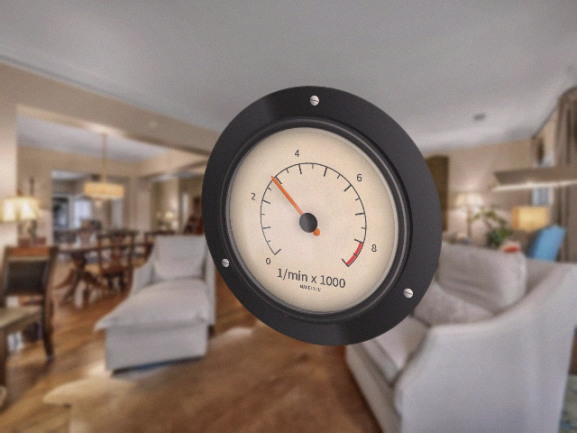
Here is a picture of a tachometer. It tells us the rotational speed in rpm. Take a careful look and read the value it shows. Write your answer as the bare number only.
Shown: 3000
